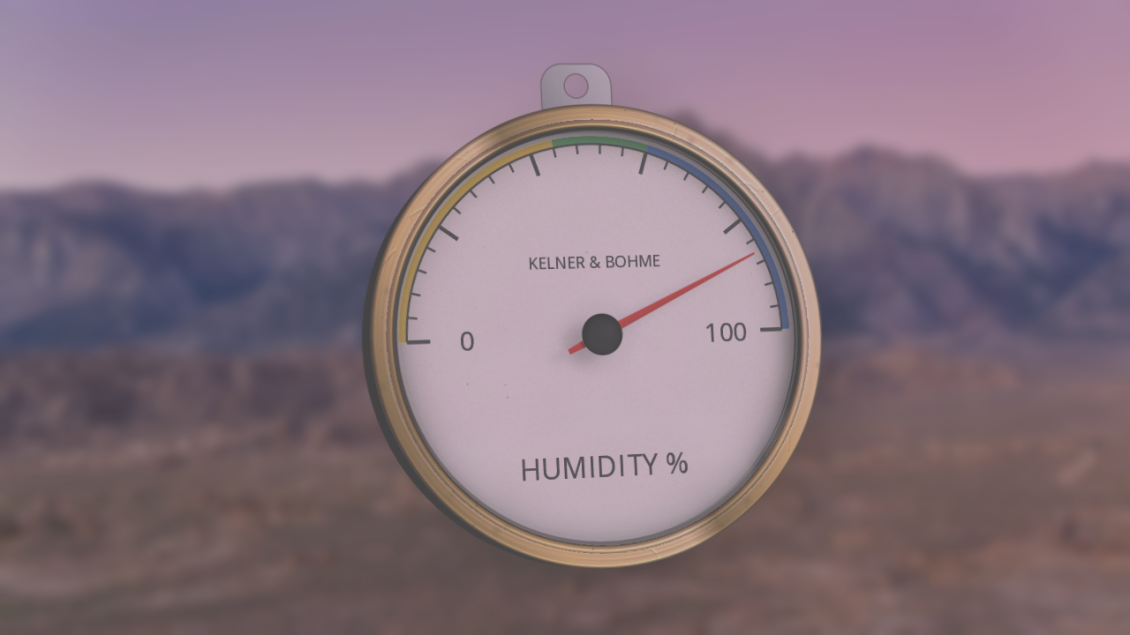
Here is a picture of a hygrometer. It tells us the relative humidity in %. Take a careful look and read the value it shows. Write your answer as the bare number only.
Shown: 86
